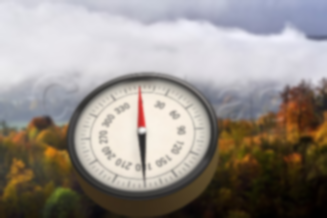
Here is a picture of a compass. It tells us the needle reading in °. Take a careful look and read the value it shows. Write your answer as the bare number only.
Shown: 0
